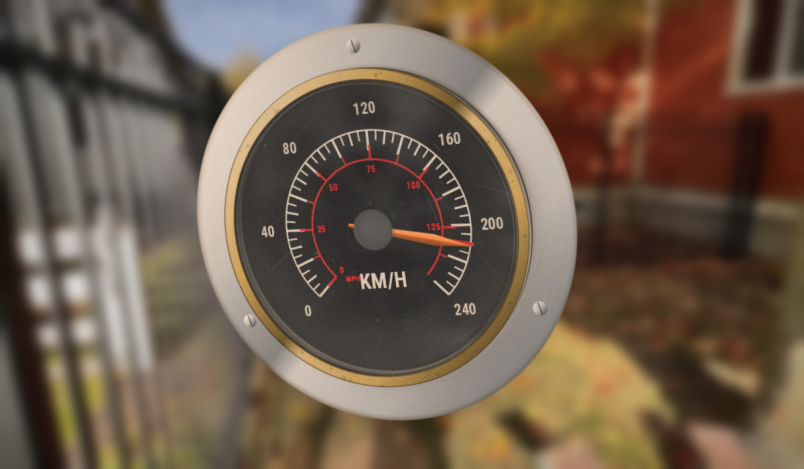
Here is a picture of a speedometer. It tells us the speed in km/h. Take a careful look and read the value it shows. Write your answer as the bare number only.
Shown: 210
